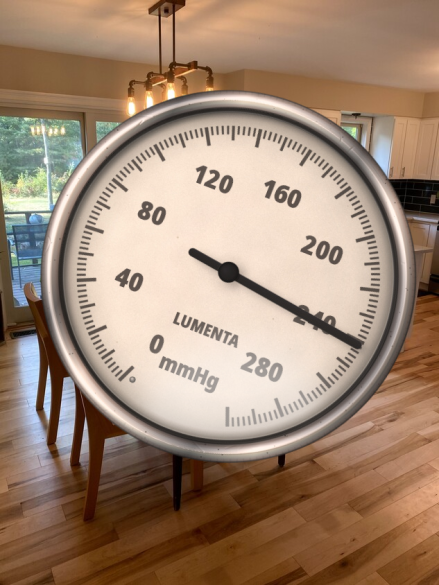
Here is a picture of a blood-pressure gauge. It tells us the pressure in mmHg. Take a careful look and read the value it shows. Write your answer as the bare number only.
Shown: 242
